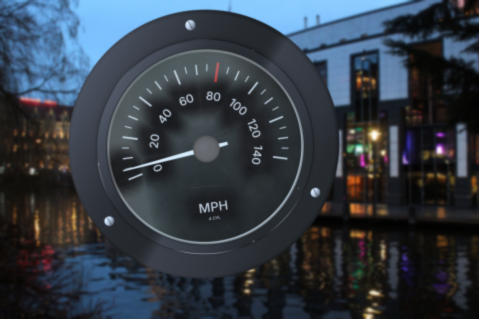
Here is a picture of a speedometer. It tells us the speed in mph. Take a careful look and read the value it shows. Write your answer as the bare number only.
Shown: 5
